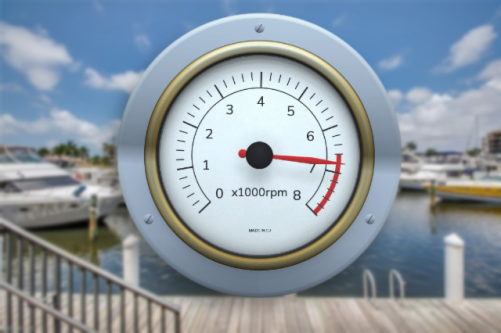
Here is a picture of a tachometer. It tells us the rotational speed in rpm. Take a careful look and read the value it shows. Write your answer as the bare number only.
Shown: 6800
